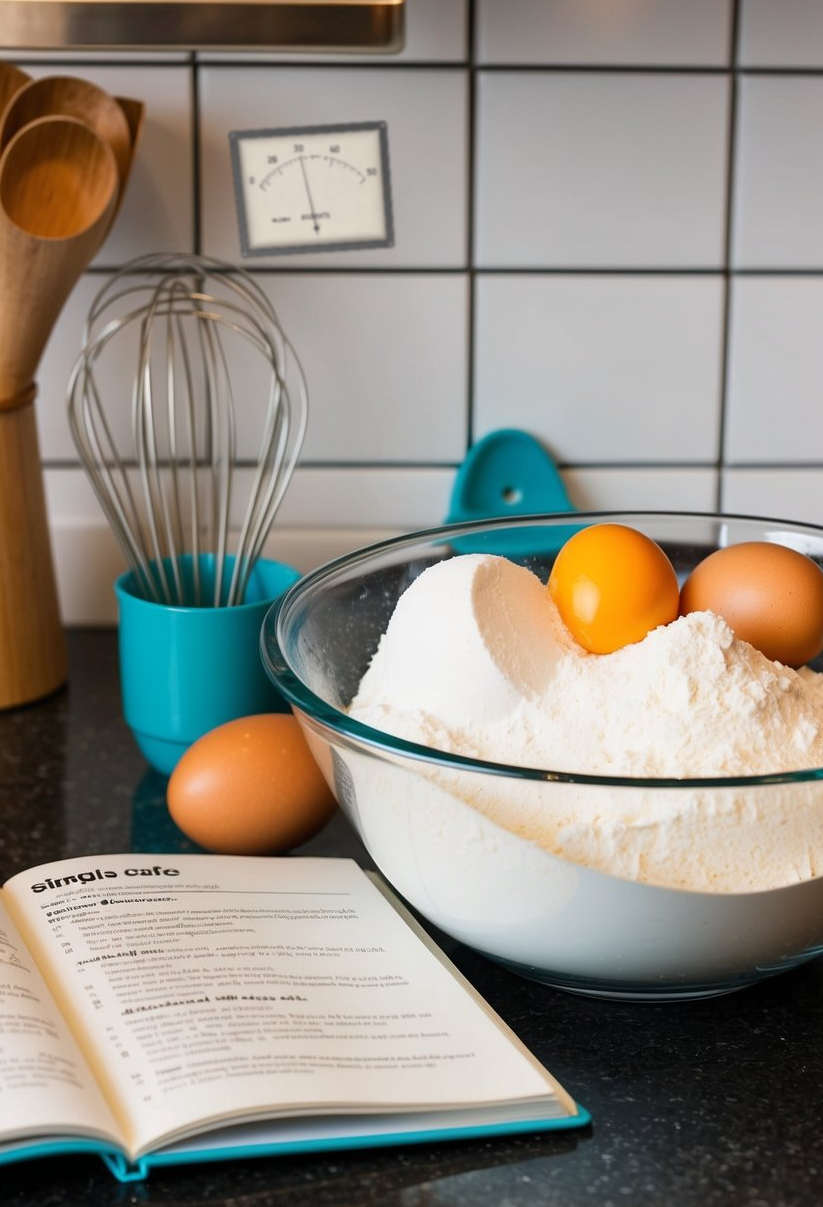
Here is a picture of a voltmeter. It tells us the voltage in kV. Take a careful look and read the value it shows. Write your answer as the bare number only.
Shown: 30
